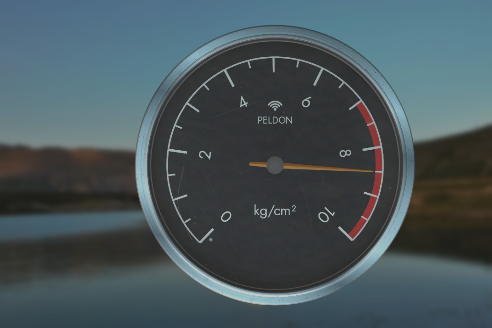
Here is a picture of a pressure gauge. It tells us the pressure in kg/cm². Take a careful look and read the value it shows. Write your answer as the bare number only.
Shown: 8.5
